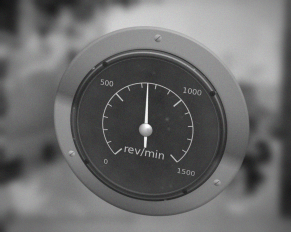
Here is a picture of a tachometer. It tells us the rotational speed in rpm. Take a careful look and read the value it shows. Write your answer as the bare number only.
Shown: 750
